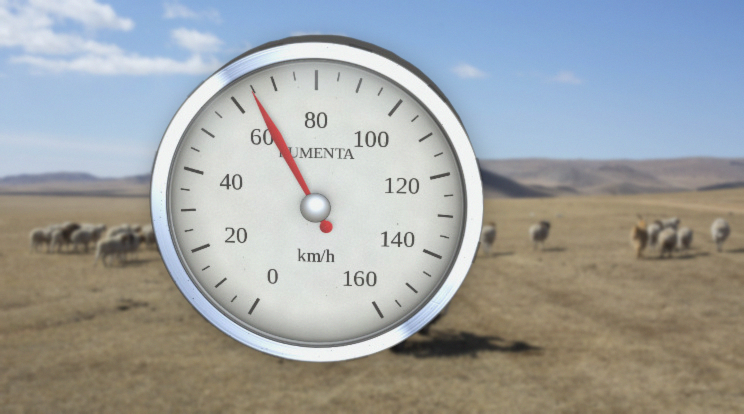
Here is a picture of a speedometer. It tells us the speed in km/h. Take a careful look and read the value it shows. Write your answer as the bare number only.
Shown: 65
